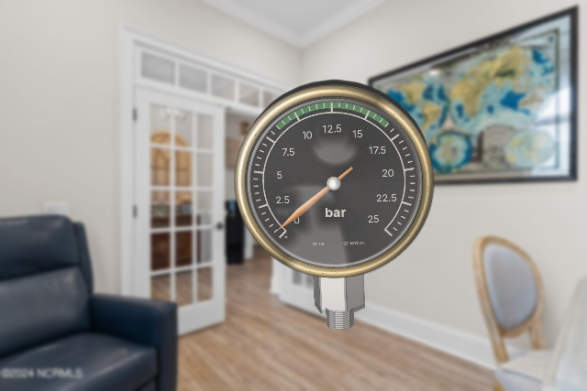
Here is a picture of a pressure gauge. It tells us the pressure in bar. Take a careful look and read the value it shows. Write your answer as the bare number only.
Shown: 0.5
